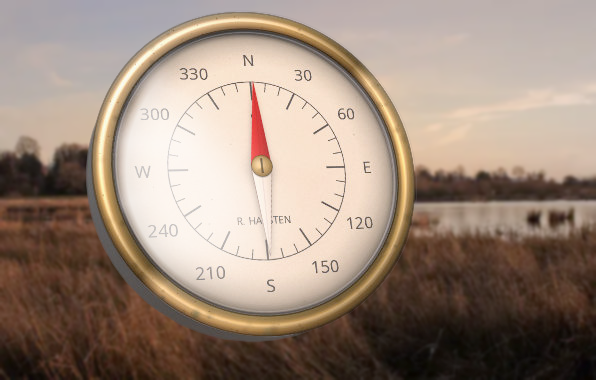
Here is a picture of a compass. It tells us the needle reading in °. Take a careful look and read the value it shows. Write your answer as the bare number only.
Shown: 0
